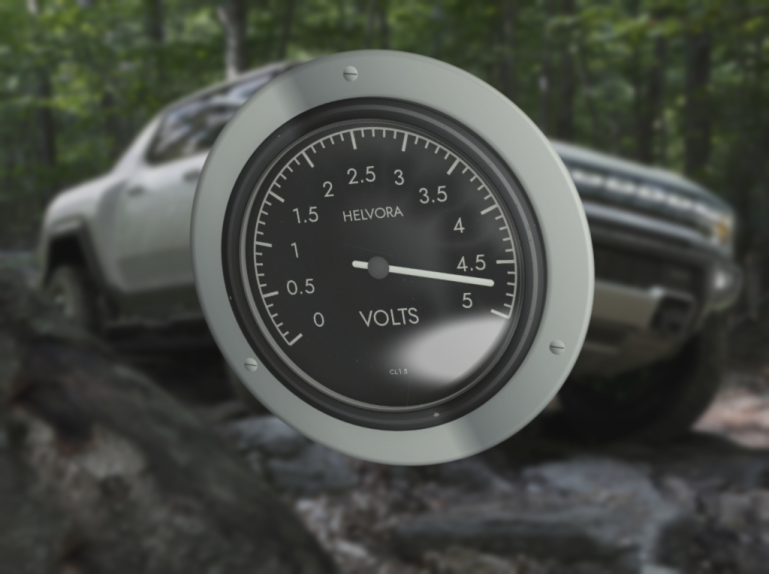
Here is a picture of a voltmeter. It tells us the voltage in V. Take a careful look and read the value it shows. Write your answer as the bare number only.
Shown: 4.7
